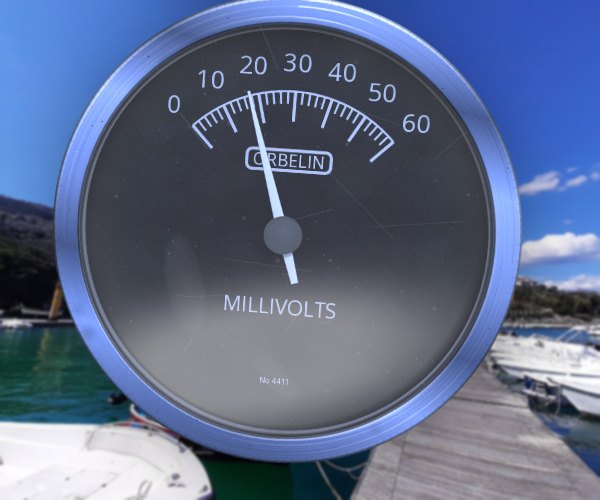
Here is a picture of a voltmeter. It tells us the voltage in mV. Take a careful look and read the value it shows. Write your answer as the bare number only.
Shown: 18
